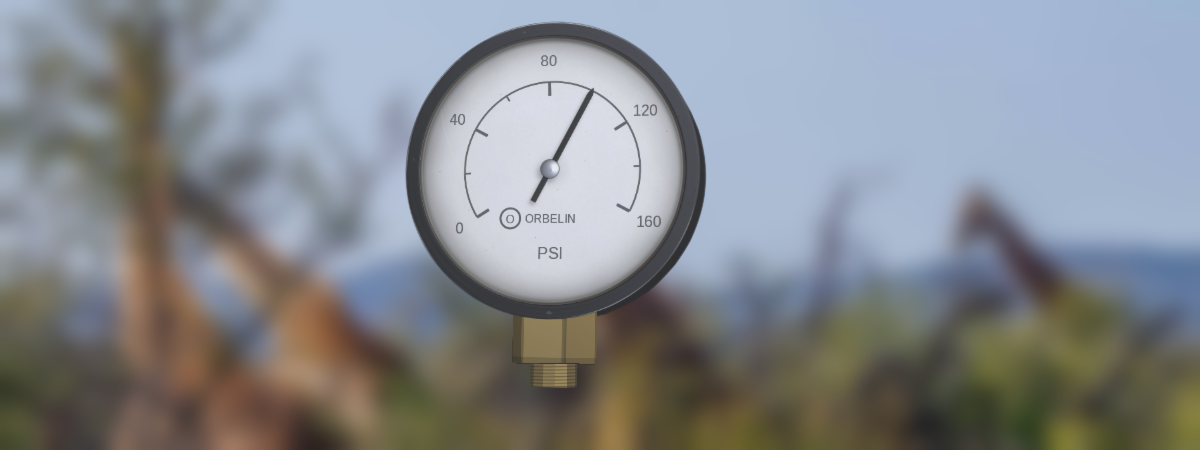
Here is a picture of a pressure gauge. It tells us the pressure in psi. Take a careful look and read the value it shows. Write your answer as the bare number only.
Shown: 100
